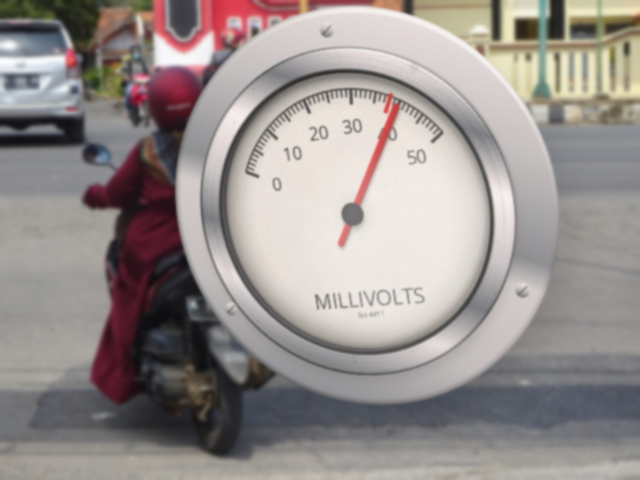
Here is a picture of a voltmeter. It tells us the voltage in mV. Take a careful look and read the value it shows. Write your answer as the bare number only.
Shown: 40
